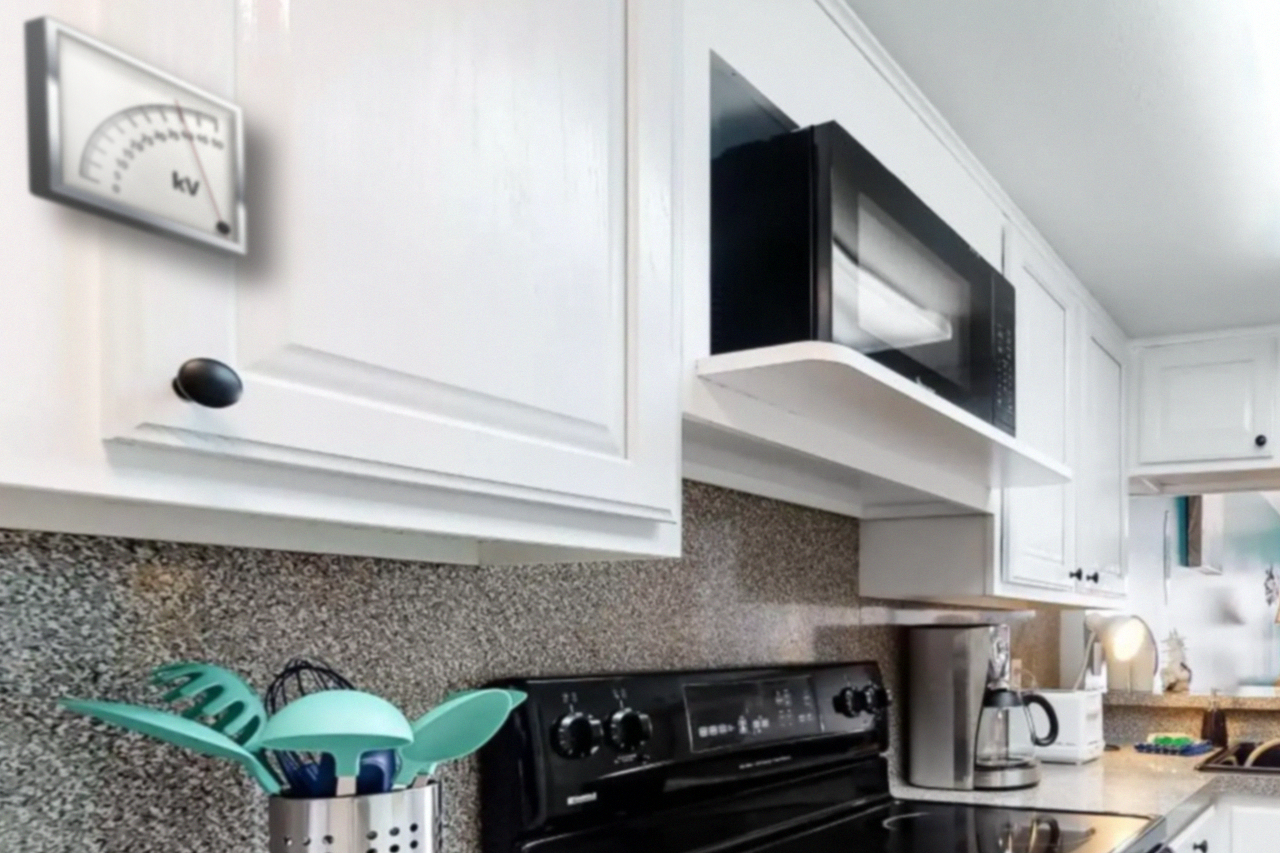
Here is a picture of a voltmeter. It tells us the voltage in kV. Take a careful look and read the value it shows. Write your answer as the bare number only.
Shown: 40
